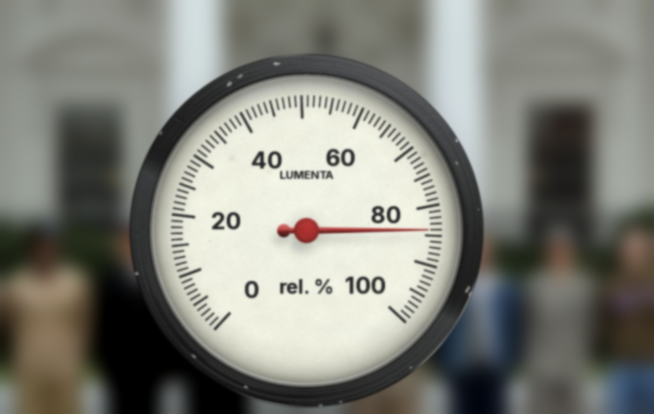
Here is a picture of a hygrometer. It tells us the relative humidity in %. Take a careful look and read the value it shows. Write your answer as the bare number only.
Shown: 84
